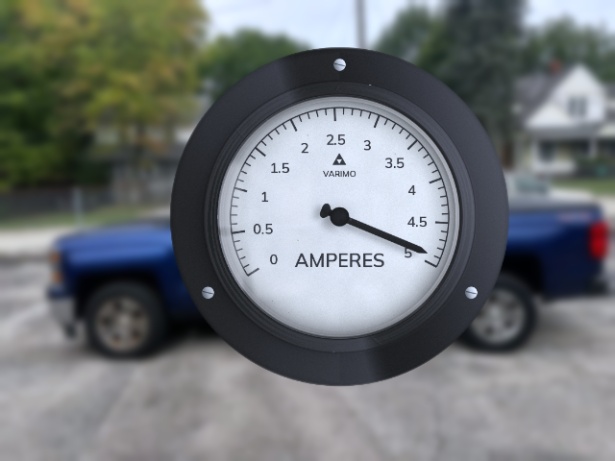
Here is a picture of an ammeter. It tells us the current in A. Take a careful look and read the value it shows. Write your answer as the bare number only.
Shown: 4.9
